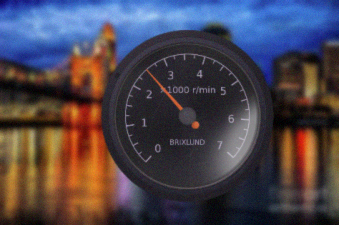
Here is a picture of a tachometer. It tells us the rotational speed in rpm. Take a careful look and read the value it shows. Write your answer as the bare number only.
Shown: 2500
